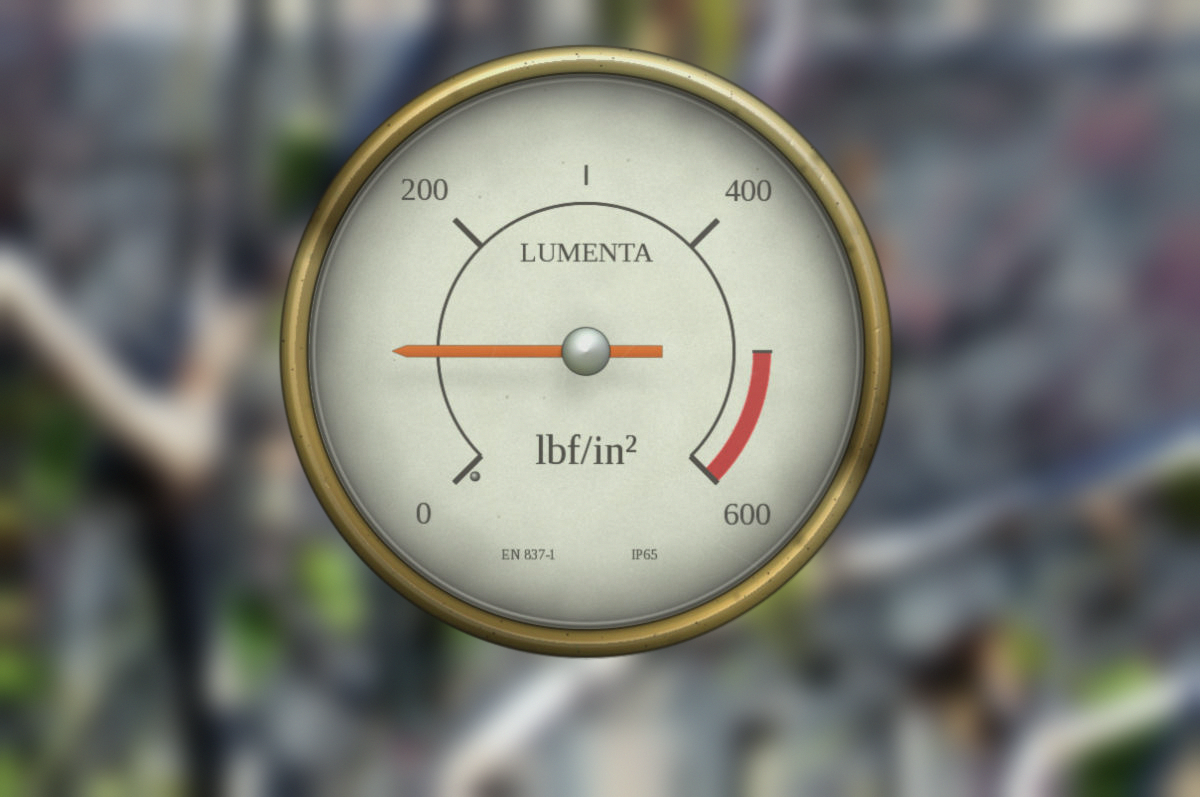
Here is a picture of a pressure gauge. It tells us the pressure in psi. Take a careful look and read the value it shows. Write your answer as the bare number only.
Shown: 100
